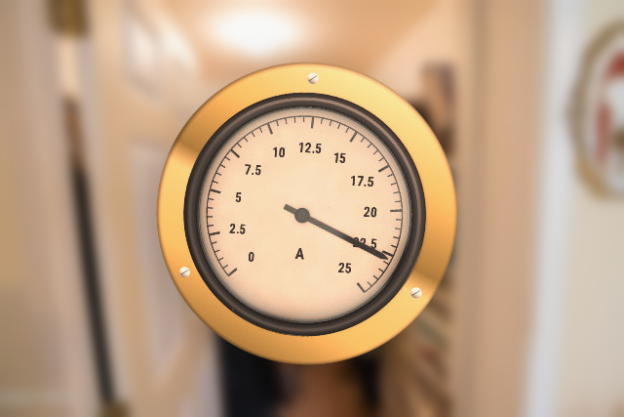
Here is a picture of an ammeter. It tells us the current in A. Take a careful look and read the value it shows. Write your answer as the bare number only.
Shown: 22.75
